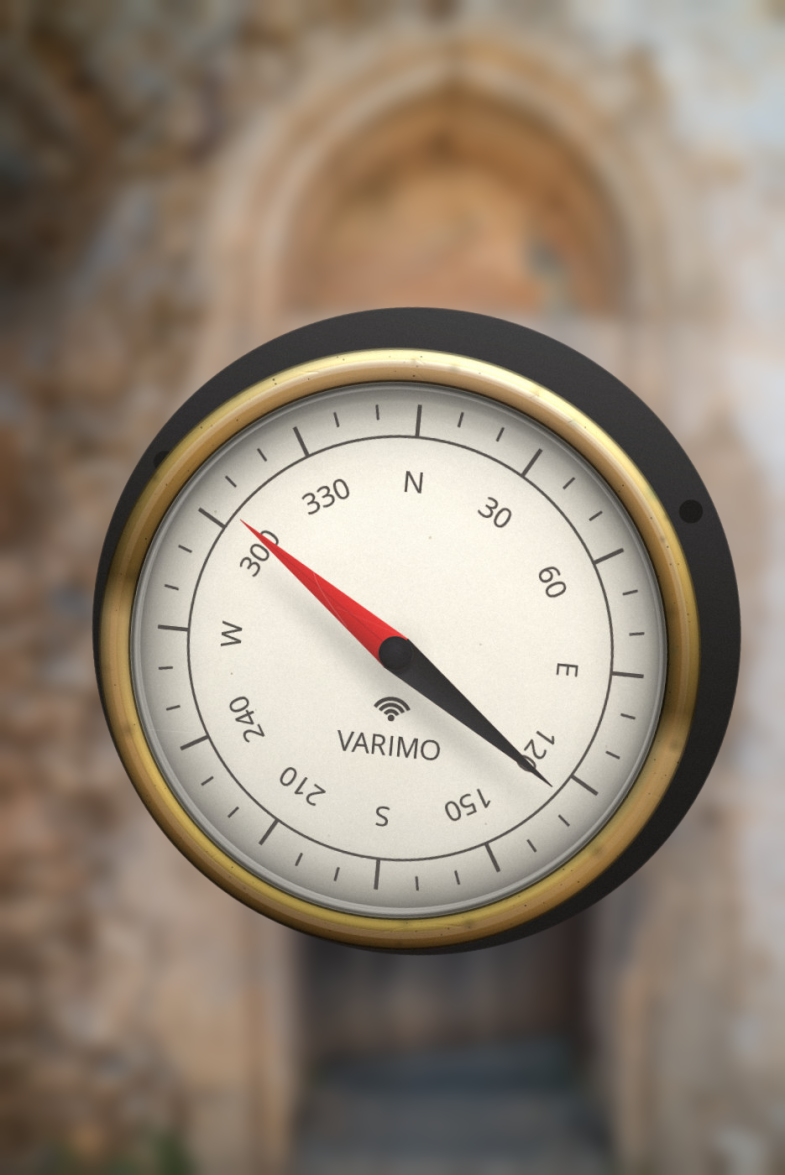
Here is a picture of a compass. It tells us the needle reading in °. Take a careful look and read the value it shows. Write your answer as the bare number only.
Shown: 305
